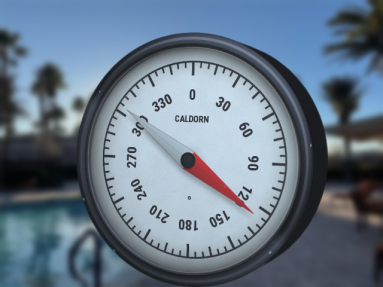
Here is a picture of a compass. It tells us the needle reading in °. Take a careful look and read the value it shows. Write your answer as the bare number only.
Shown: 125
